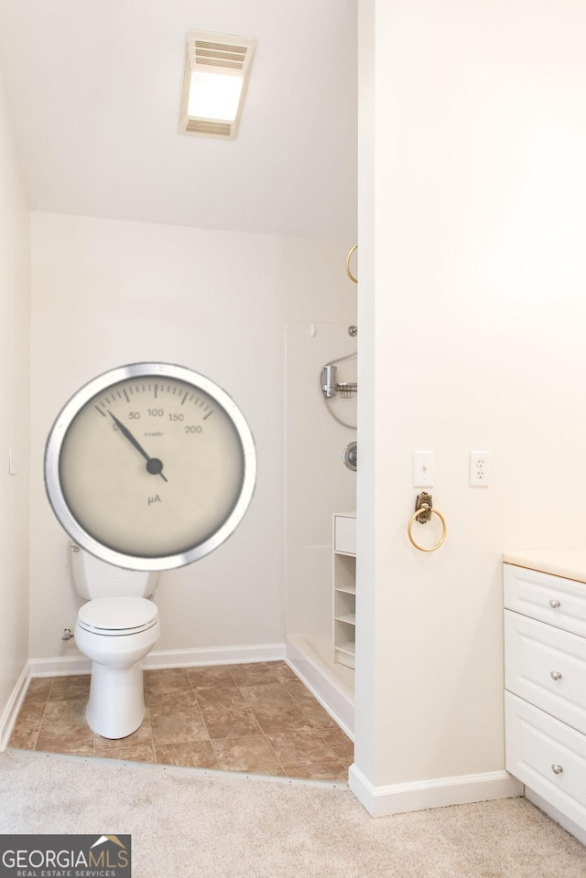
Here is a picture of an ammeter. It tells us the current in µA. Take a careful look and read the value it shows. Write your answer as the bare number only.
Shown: 10
